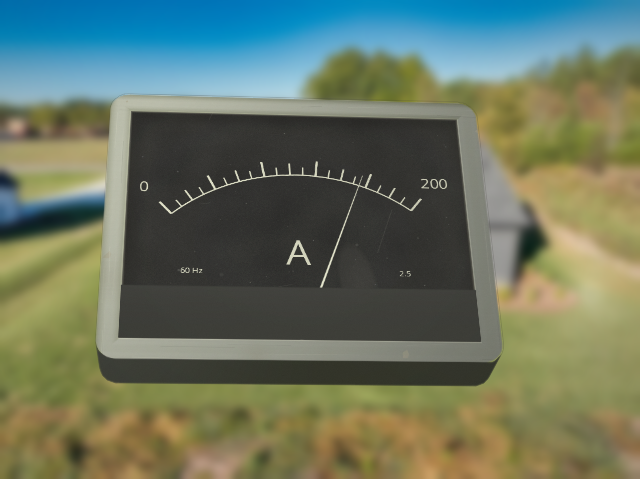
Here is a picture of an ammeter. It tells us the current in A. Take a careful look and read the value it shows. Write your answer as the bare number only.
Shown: 155
